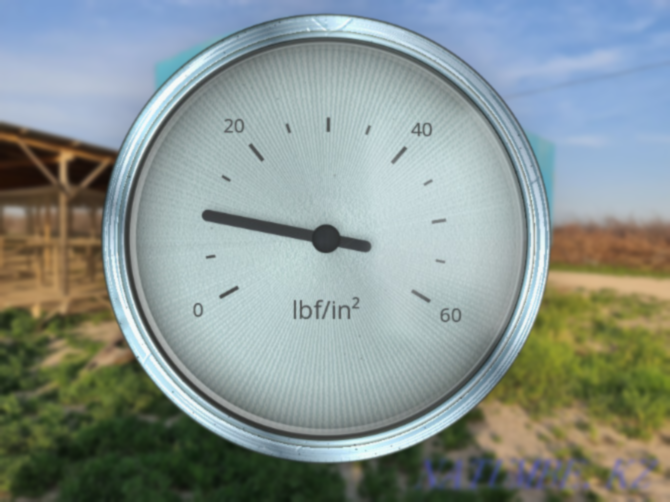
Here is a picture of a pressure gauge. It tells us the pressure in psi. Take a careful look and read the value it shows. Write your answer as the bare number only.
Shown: 10
